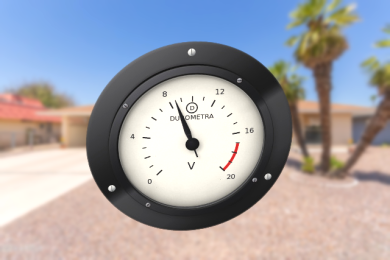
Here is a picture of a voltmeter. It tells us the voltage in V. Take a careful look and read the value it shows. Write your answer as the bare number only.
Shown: 8.5
